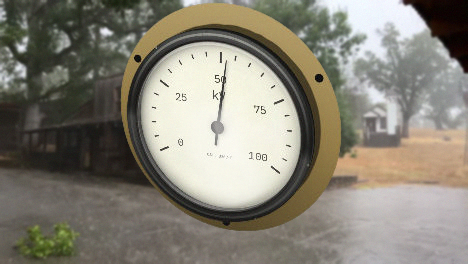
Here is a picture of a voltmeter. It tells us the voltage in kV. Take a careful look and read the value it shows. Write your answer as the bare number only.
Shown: 52.5
